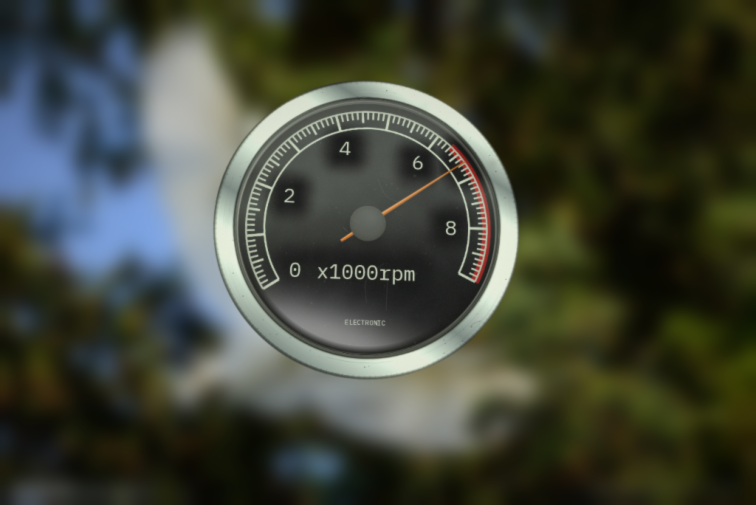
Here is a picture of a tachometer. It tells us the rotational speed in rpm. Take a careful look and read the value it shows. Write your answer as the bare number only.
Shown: 6700
